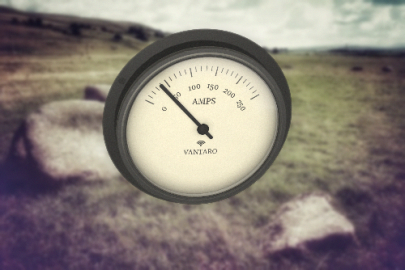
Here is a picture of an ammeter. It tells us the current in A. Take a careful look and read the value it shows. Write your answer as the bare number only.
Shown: 40
